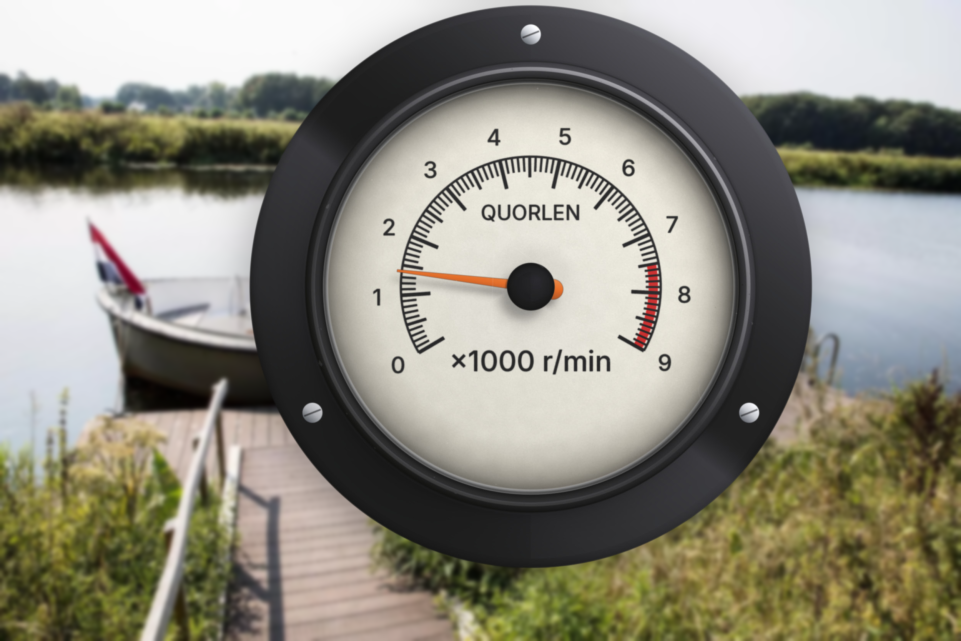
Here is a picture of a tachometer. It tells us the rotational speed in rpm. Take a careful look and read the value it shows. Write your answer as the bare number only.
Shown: 1400
